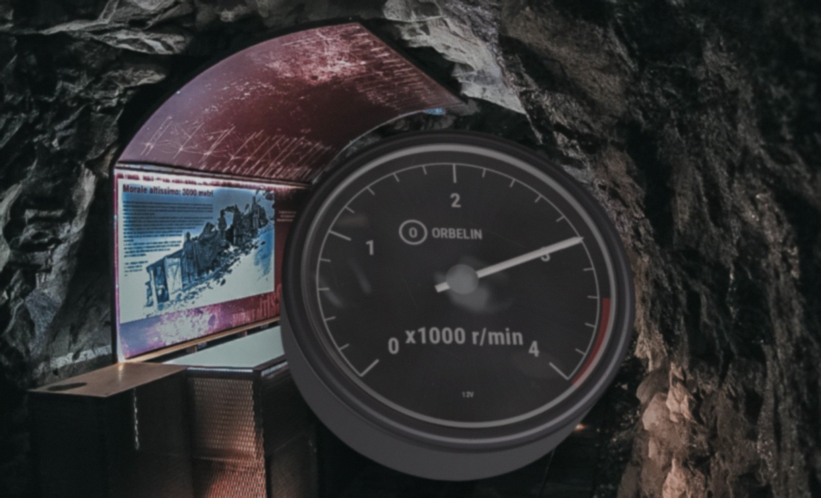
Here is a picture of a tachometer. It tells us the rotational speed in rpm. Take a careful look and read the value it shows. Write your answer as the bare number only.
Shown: 3000
